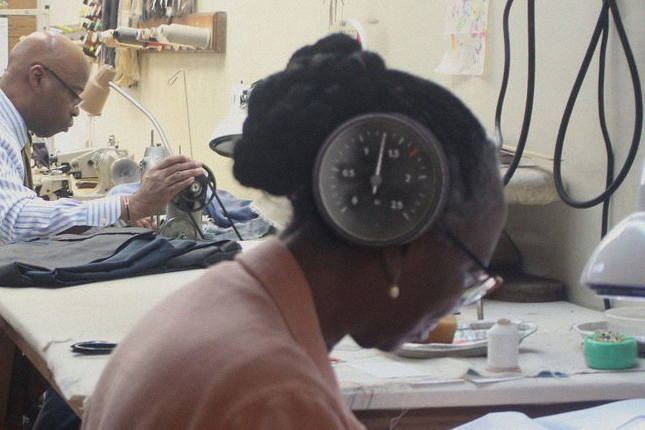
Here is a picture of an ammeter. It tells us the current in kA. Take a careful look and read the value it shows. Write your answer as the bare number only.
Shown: 1.3
